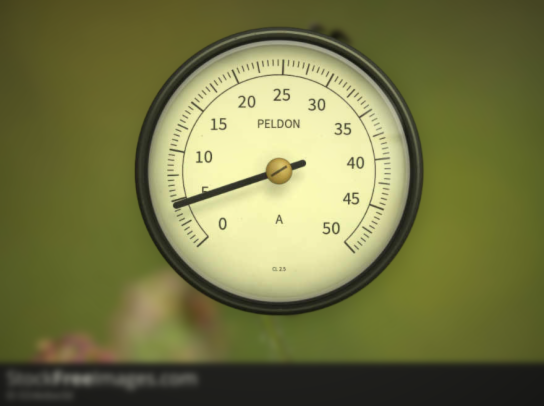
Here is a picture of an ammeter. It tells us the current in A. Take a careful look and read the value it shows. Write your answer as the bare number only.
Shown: 4.5
